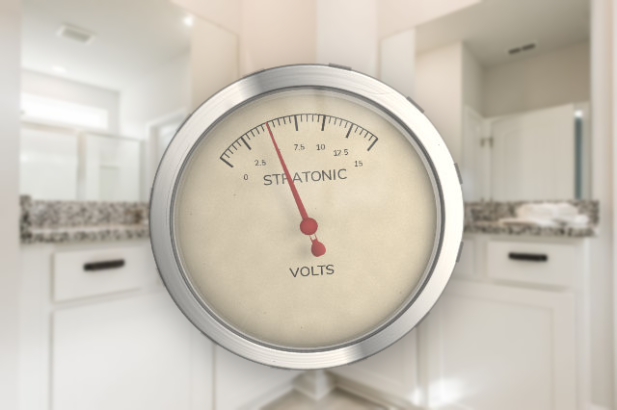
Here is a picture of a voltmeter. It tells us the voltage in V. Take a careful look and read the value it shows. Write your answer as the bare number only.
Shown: 5
